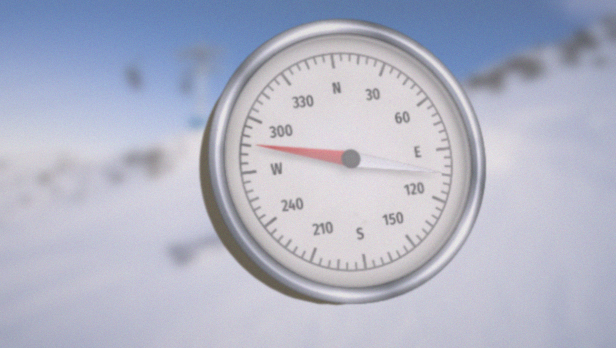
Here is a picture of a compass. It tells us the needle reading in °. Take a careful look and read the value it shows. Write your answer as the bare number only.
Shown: 285
